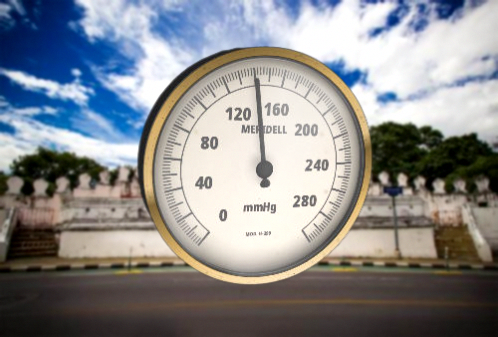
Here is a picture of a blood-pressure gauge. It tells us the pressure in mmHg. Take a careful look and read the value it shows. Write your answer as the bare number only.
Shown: 140
